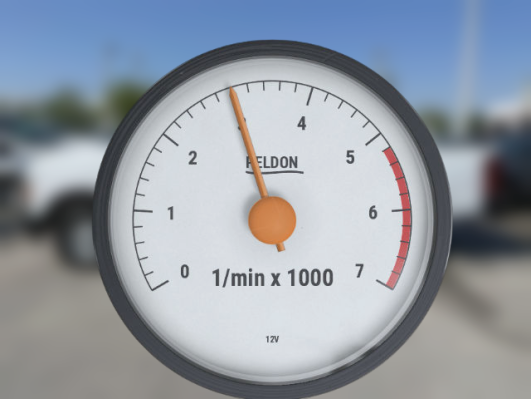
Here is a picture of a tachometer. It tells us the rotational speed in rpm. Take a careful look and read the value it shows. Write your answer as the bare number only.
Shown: 3000
